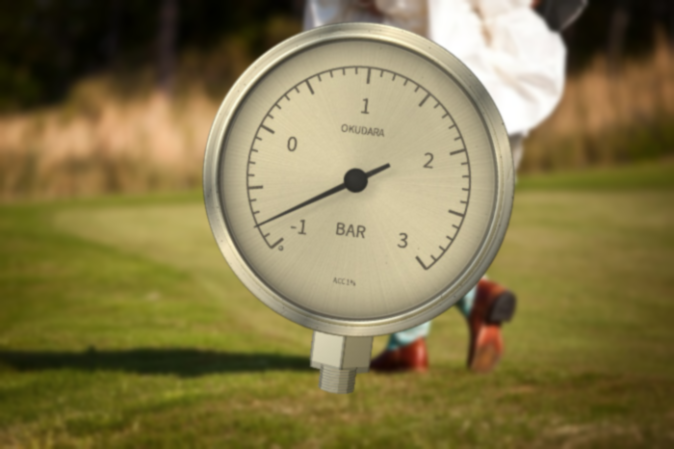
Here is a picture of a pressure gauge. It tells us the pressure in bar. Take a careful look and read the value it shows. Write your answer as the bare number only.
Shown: -0.8
